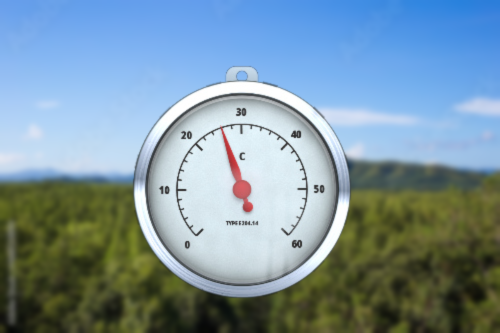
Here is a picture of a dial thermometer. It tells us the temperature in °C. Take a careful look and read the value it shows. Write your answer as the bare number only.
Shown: 26
